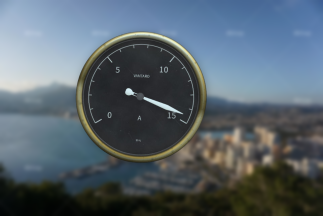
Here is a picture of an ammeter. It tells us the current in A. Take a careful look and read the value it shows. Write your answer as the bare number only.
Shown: 14.5
